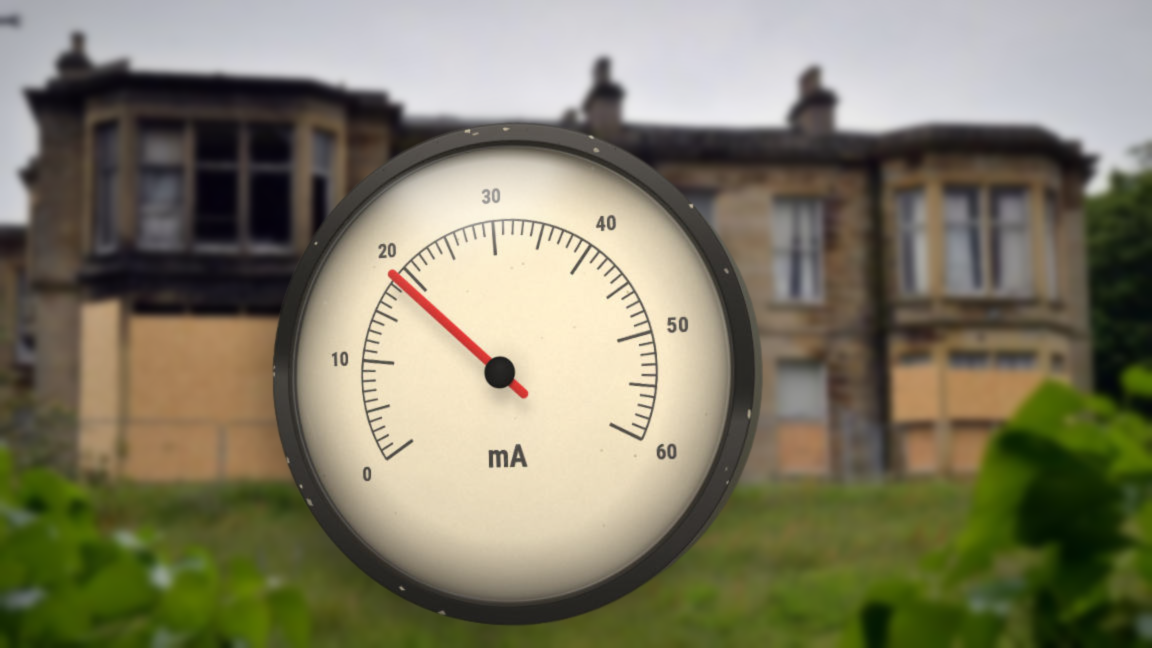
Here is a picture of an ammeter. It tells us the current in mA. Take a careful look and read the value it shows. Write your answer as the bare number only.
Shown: 19
